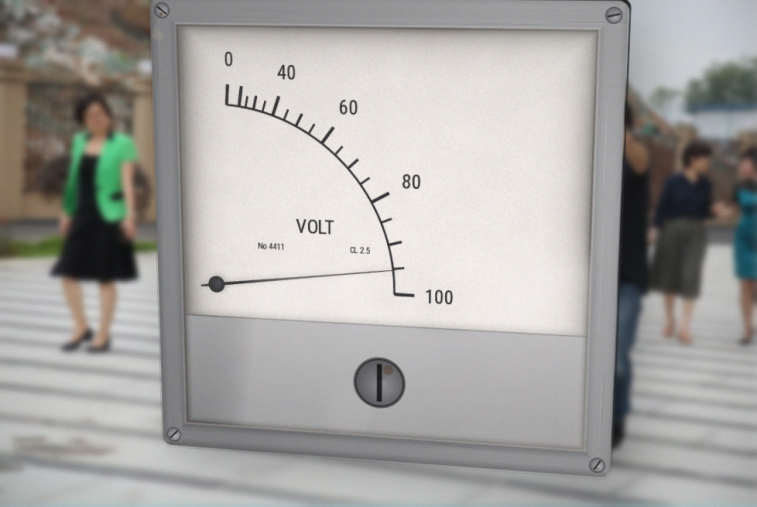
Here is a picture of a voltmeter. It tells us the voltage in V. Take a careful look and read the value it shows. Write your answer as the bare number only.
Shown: 95
